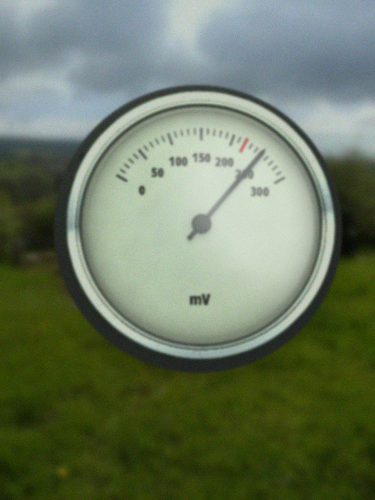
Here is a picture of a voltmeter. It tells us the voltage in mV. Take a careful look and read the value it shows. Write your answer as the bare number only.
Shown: 250
